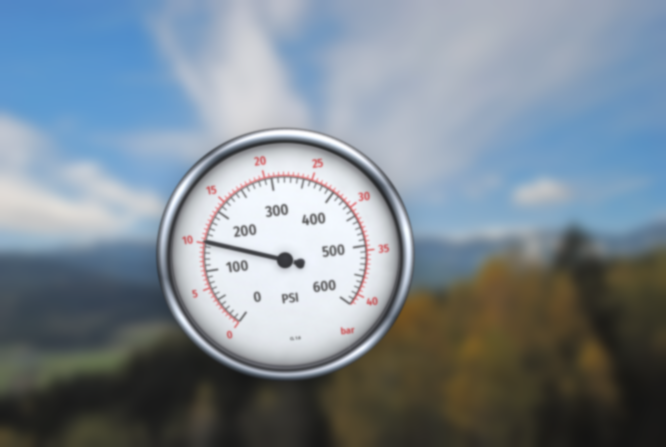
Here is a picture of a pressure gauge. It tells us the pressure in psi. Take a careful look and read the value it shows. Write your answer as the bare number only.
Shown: 150
